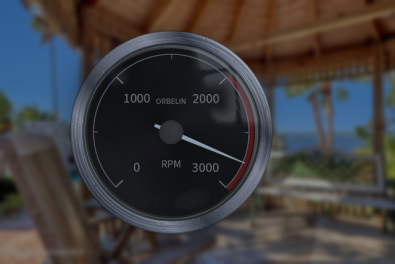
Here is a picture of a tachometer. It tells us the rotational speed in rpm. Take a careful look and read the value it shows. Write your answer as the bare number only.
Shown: 2750
